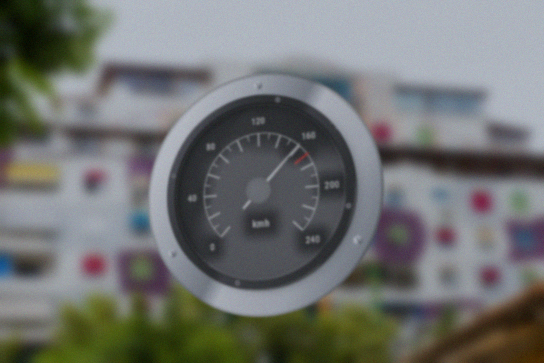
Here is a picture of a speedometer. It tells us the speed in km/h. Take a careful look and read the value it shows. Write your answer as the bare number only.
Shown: 160
